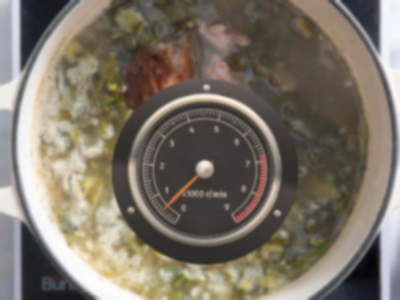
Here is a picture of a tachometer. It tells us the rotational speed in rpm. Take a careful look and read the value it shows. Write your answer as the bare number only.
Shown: 500
